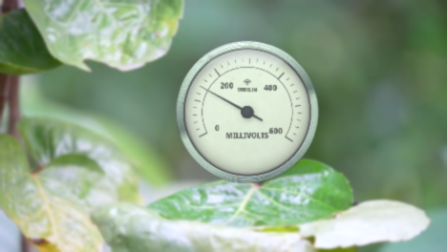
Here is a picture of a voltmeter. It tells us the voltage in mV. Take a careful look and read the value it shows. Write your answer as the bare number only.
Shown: 140
